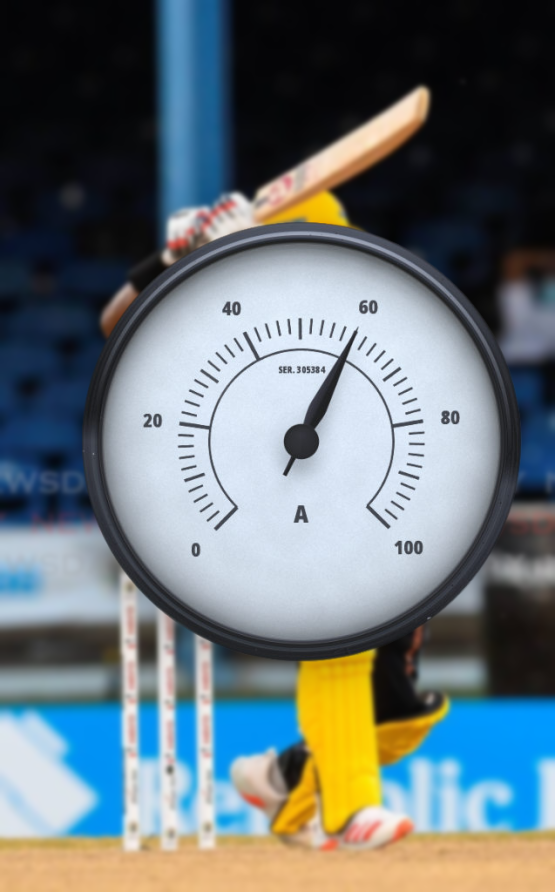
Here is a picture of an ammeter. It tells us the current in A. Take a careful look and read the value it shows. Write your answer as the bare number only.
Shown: 60
